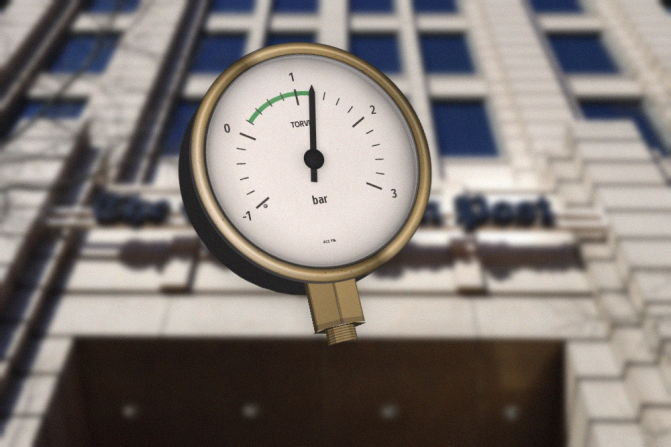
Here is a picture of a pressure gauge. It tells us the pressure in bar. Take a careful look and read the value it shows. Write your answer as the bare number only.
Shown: 1.2
